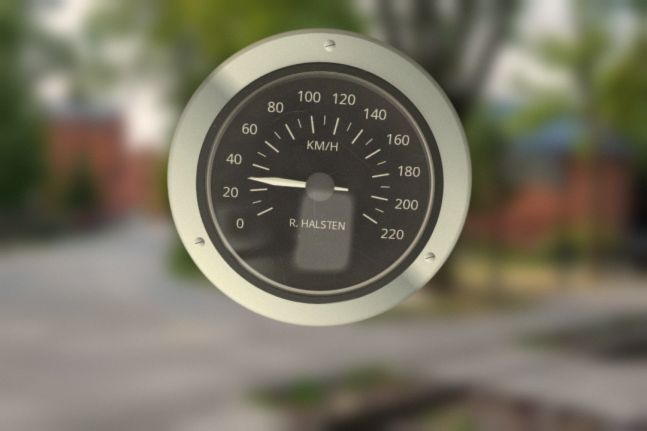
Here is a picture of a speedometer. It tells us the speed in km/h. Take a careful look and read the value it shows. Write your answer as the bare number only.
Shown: 30
